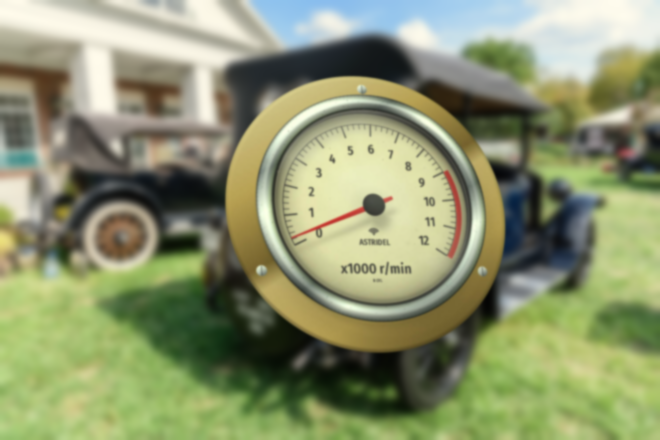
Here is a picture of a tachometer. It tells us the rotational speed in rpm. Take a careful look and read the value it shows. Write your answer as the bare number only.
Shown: 200
